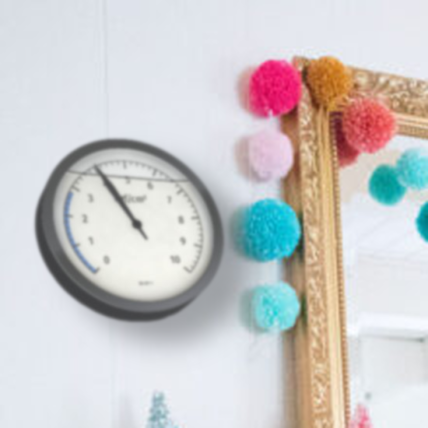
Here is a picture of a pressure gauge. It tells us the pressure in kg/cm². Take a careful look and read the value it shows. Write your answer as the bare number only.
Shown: 4
